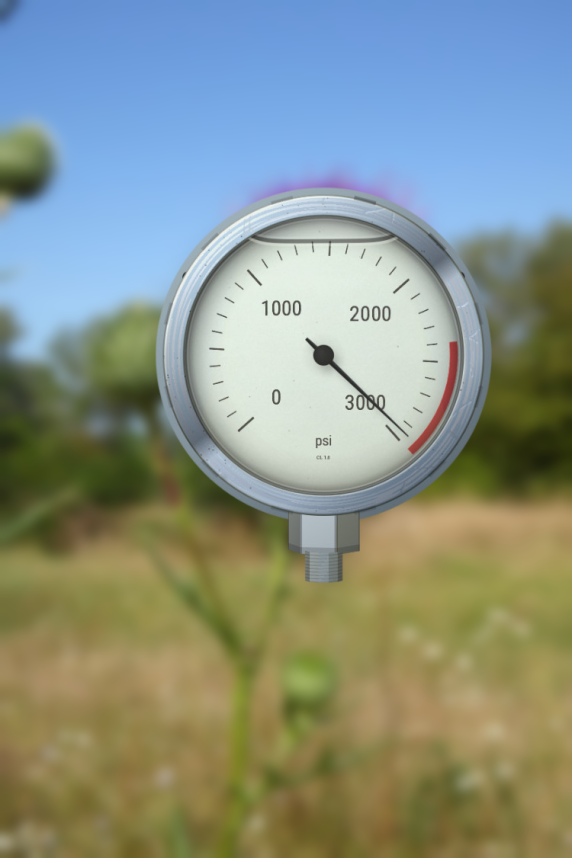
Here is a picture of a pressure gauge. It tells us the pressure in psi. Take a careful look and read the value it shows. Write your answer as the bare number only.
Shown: 2950
